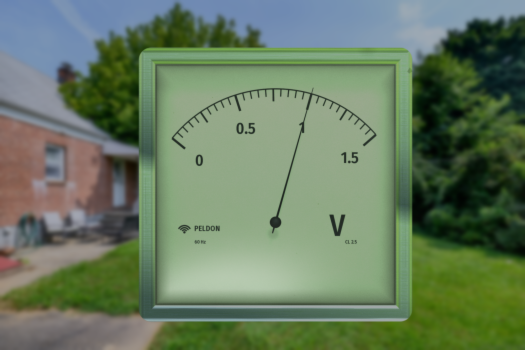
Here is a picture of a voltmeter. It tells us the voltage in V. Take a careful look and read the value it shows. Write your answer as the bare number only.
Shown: 1
